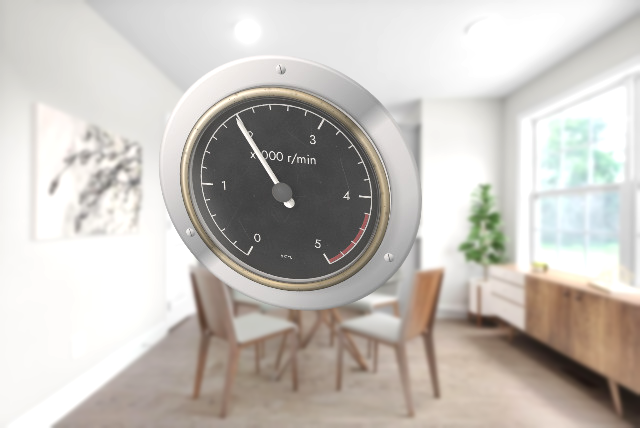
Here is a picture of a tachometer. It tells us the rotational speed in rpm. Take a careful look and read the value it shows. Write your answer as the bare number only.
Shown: 2000
